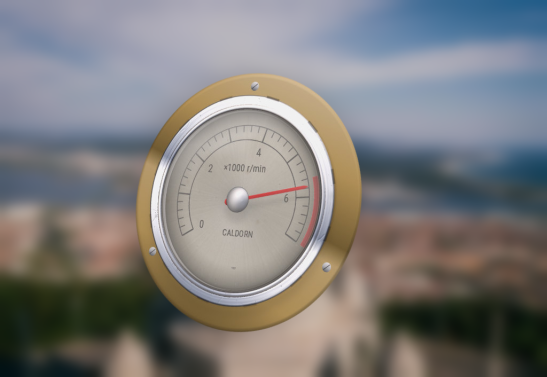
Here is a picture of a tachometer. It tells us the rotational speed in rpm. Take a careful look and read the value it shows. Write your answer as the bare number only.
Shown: 5800
